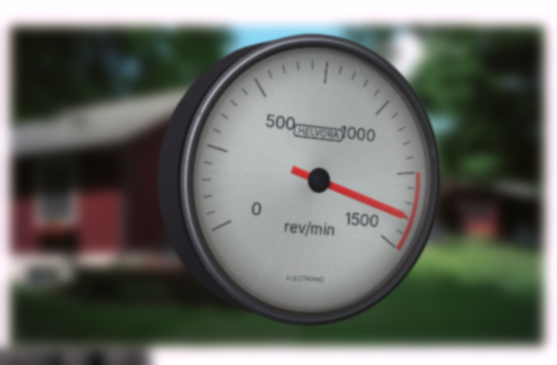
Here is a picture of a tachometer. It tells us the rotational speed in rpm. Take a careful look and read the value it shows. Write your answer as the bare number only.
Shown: 1400
